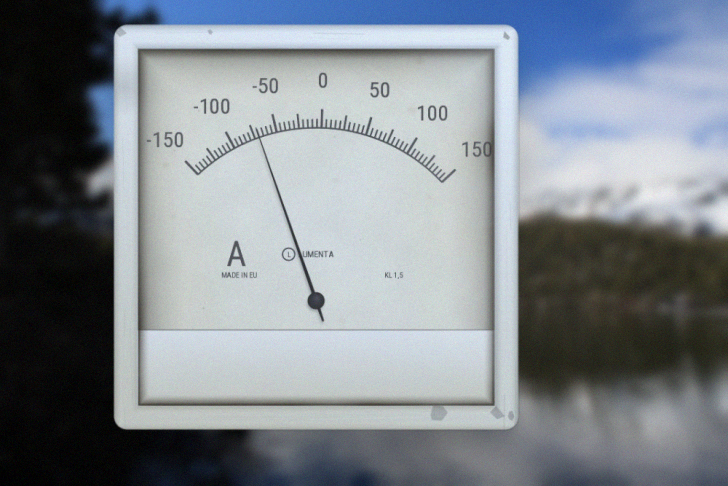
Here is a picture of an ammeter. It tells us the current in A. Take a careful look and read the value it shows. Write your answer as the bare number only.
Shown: -70
